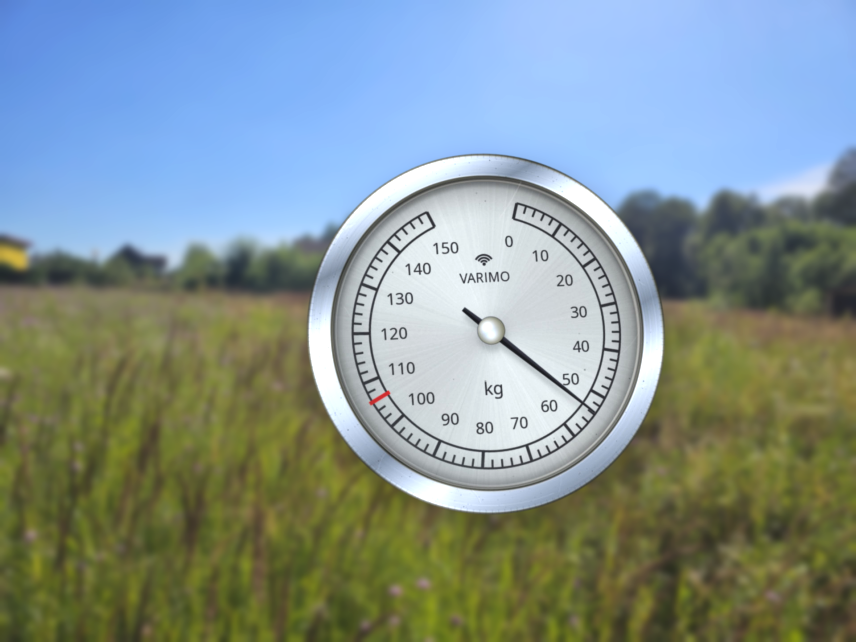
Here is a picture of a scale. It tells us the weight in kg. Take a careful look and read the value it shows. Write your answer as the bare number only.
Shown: 54
